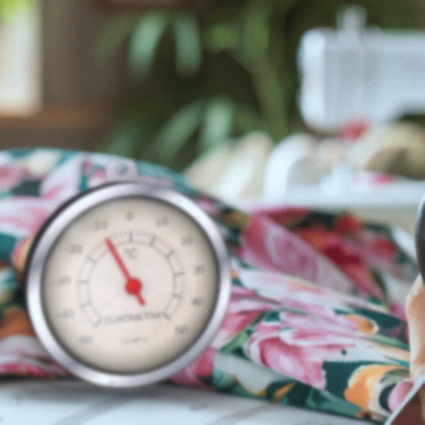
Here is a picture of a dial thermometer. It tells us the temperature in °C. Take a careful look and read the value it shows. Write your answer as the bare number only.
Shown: -10
